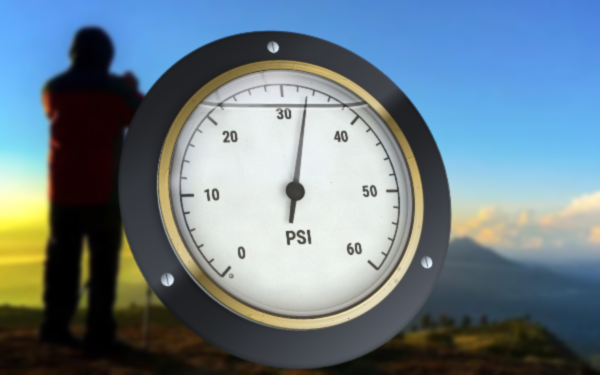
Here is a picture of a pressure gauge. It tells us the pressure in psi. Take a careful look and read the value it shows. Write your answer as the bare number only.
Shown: 33
